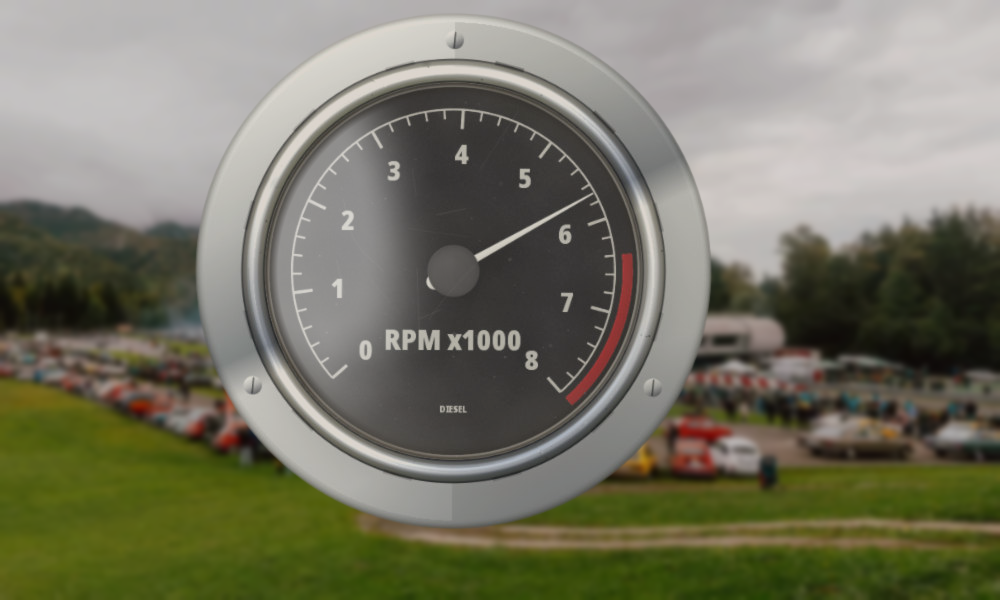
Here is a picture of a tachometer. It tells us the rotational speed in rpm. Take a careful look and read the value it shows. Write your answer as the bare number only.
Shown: 5700
